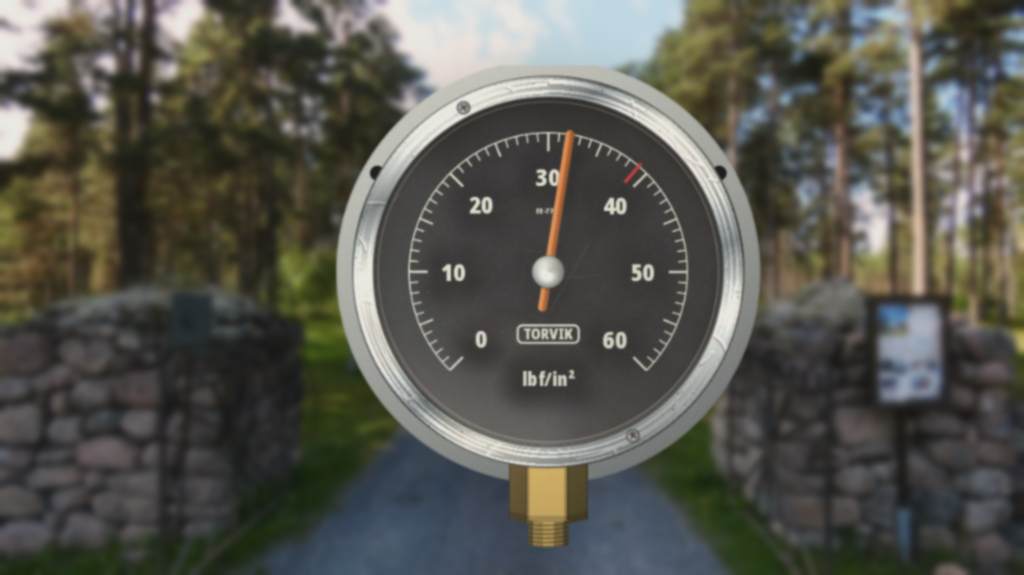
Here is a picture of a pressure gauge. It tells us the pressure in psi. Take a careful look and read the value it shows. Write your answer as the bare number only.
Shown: 32
